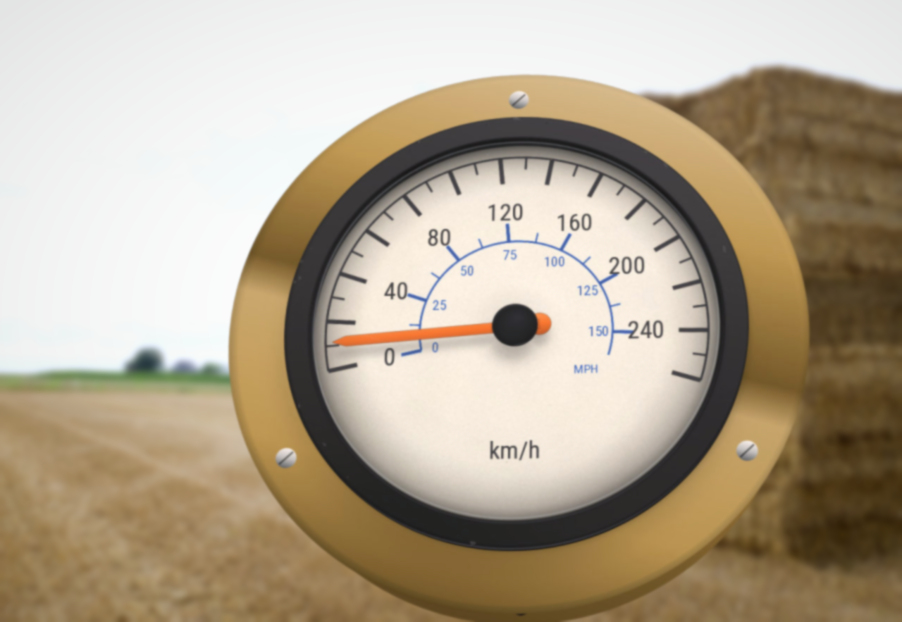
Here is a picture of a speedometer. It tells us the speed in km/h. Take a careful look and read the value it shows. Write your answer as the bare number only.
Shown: 10
